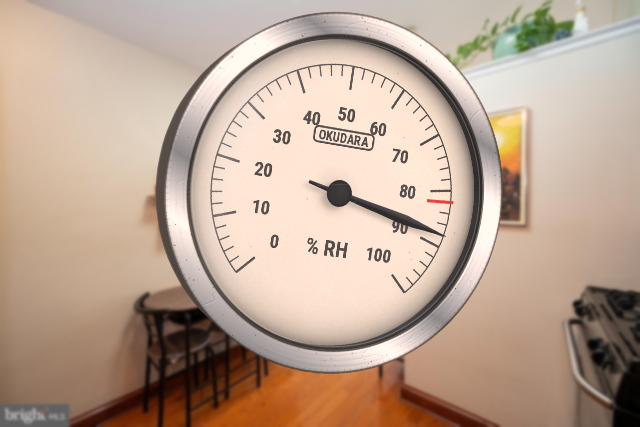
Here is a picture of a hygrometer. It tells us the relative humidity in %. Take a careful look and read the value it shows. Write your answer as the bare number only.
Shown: 88
